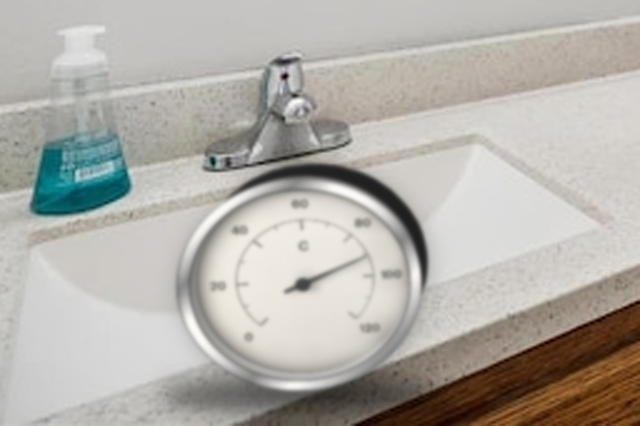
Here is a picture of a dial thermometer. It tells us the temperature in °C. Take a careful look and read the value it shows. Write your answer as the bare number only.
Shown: 90
